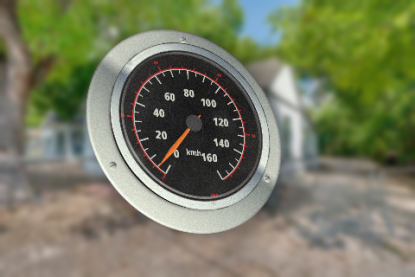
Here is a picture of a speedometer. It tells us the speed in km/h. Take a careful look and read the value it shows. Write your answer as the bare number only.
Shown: 5
